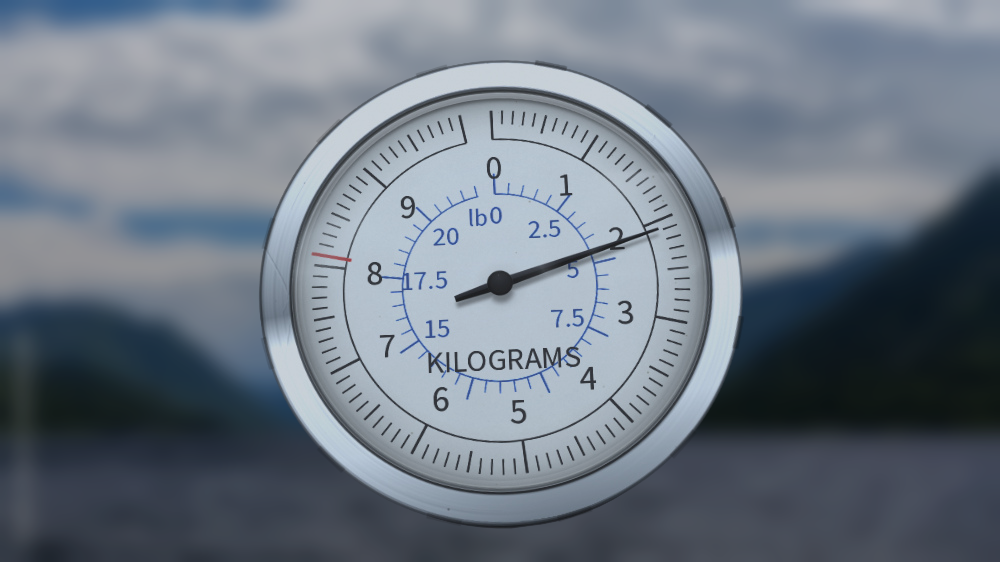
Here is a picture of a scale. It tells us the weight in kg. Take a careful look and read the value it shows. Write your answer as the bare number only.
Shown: 2.1
